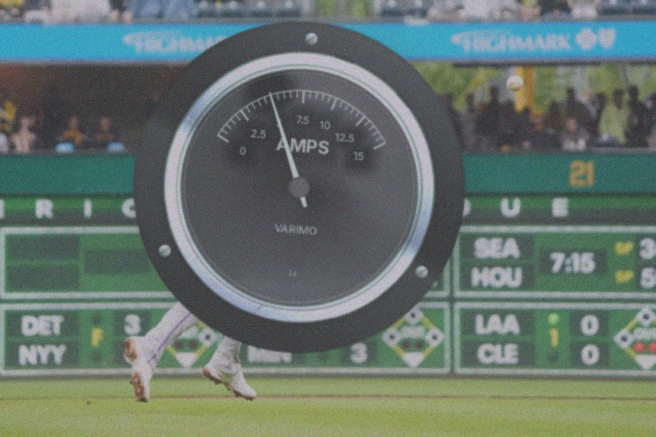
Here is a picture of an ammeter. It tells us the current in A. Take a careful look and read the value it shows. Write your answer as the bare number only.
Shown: 5
